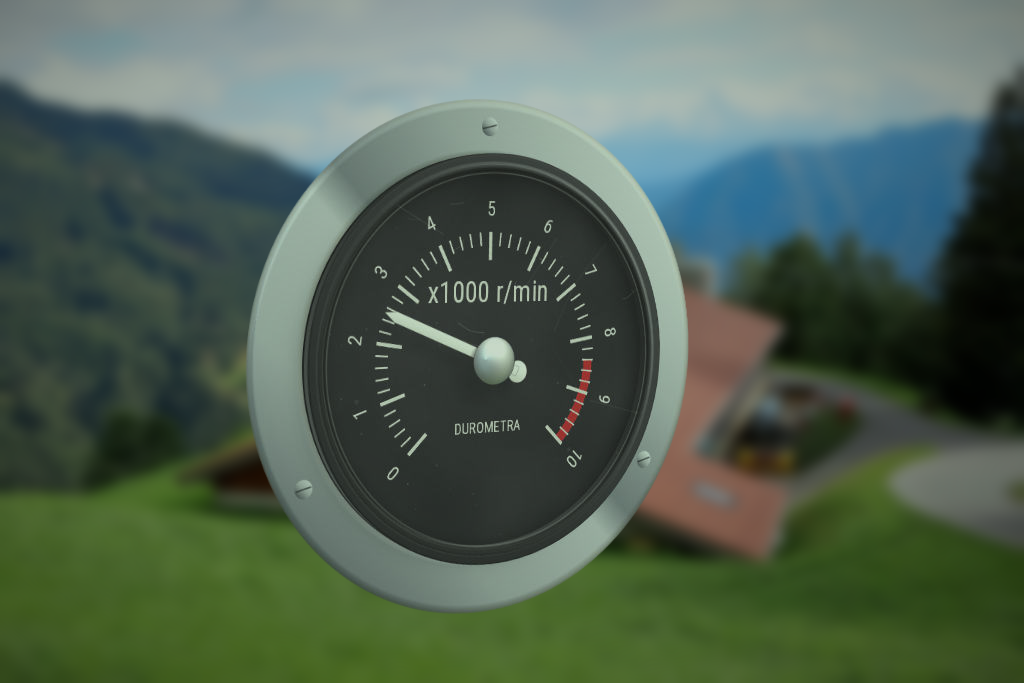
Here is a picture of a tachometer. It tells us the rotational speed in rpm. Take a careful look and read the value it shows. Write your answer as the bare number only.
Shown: 2500
